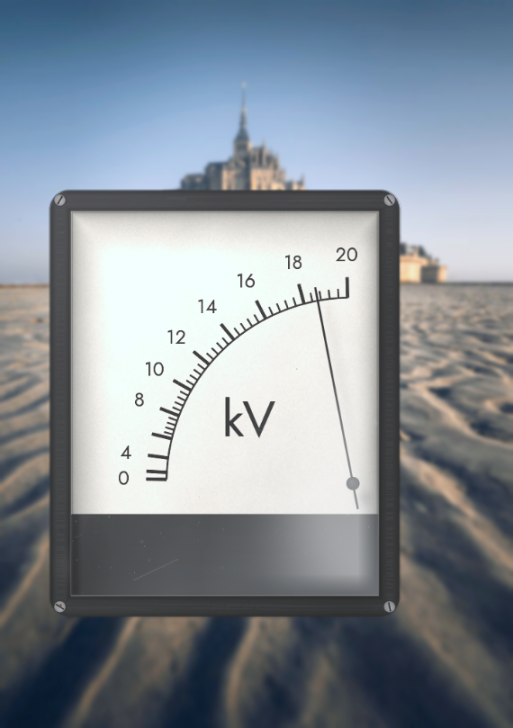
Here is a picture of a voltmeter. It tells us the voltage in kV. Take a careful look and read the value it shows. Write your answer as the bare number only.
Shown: 18.6
